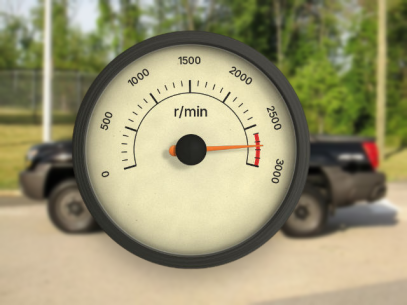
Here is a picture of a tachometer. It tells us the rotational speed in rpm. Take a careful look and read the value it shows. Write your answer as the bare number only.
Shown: 2750
